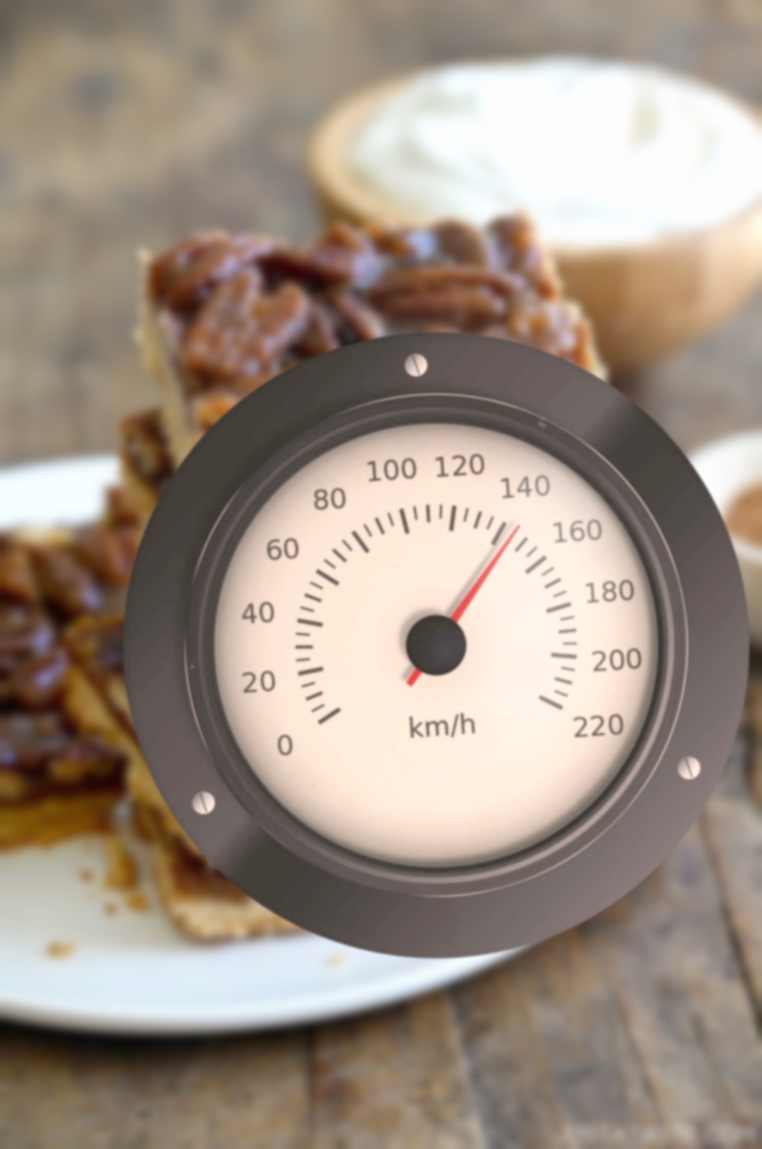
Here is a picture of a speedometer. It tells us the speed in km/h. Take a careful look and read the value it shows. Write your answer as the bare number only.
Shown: 145
